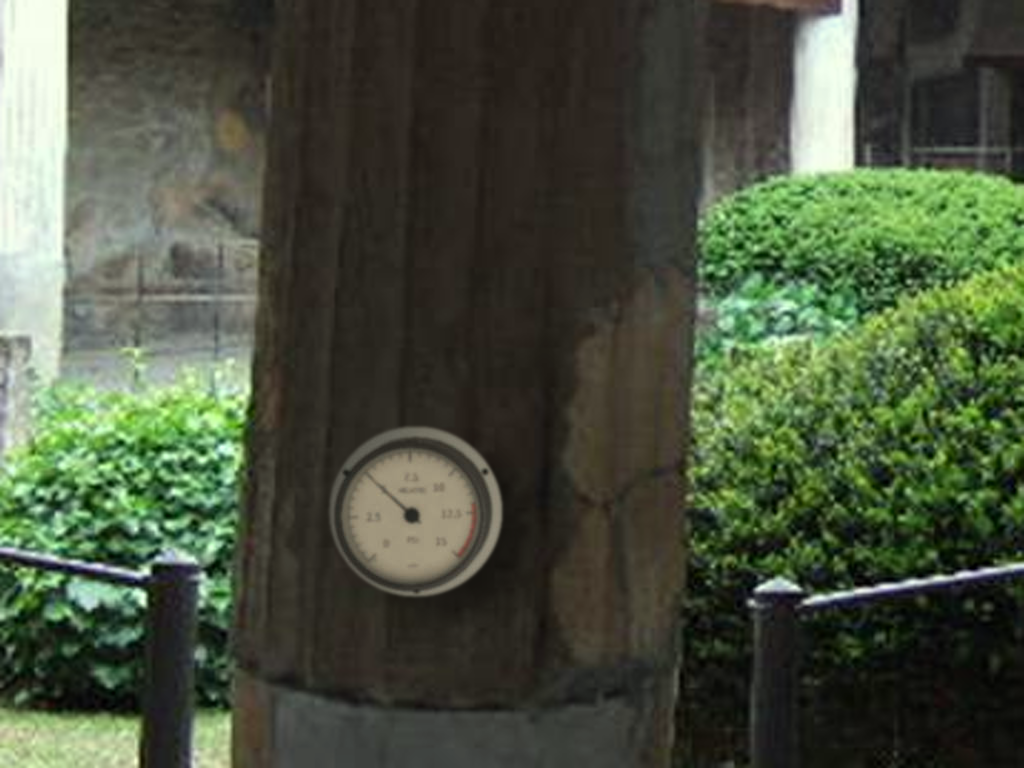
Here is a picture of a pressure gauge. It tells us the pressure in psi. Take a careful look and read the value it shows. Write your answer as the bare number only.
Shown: 5
